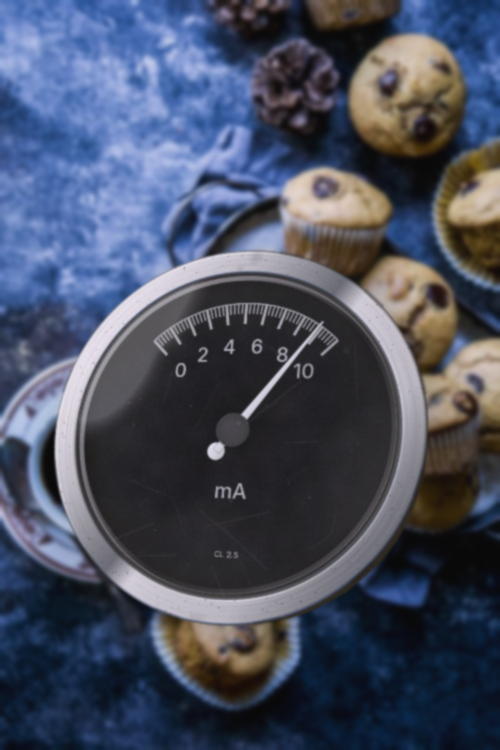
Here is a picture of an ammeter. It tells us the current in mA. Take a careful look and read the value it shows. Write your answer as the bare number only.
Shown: 9
